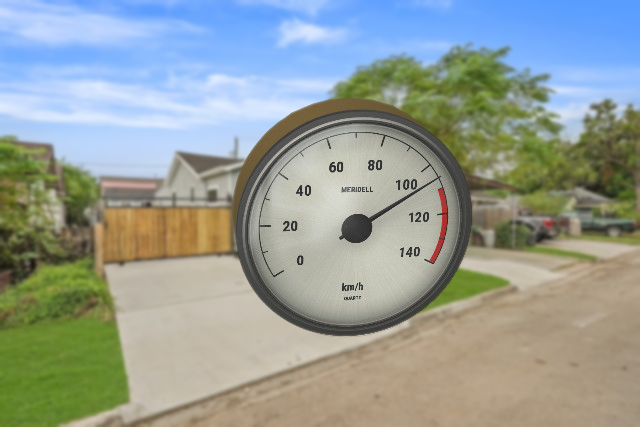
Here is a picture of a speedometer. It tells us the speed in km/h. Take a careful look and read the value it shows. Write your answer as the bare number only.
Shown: 105
